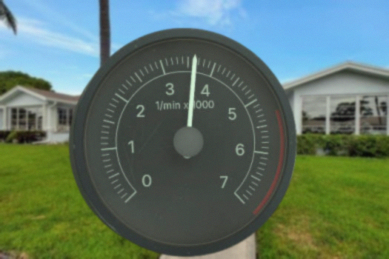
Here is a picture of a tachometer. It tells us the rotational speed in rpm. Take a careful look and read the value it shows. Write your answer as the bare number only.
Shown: 3600
